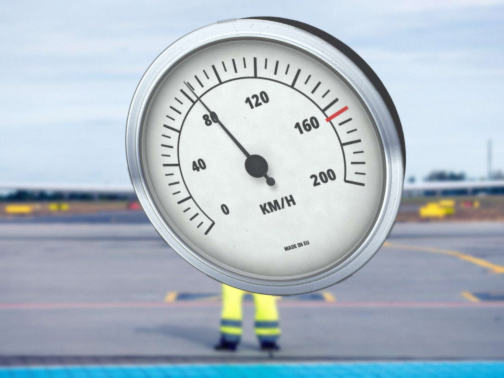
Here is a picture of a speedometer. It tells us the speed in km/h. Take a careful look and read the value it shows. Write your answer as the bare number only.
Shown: 85
